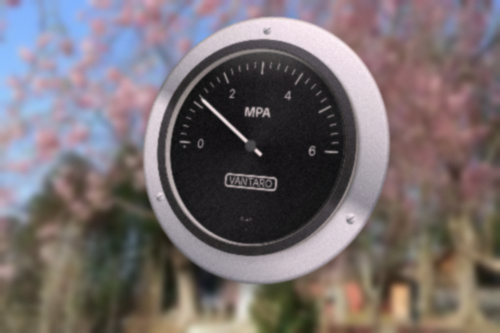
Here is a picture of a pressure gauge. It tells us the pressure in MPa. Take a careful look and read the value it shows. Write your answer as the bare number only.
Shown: 1.2
